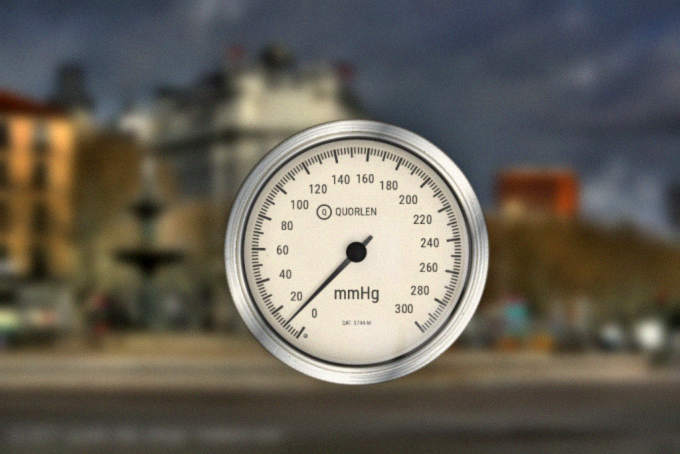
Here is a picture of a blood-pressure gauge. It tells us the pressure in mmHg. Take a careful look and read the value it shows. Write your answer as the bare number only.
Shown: 10
